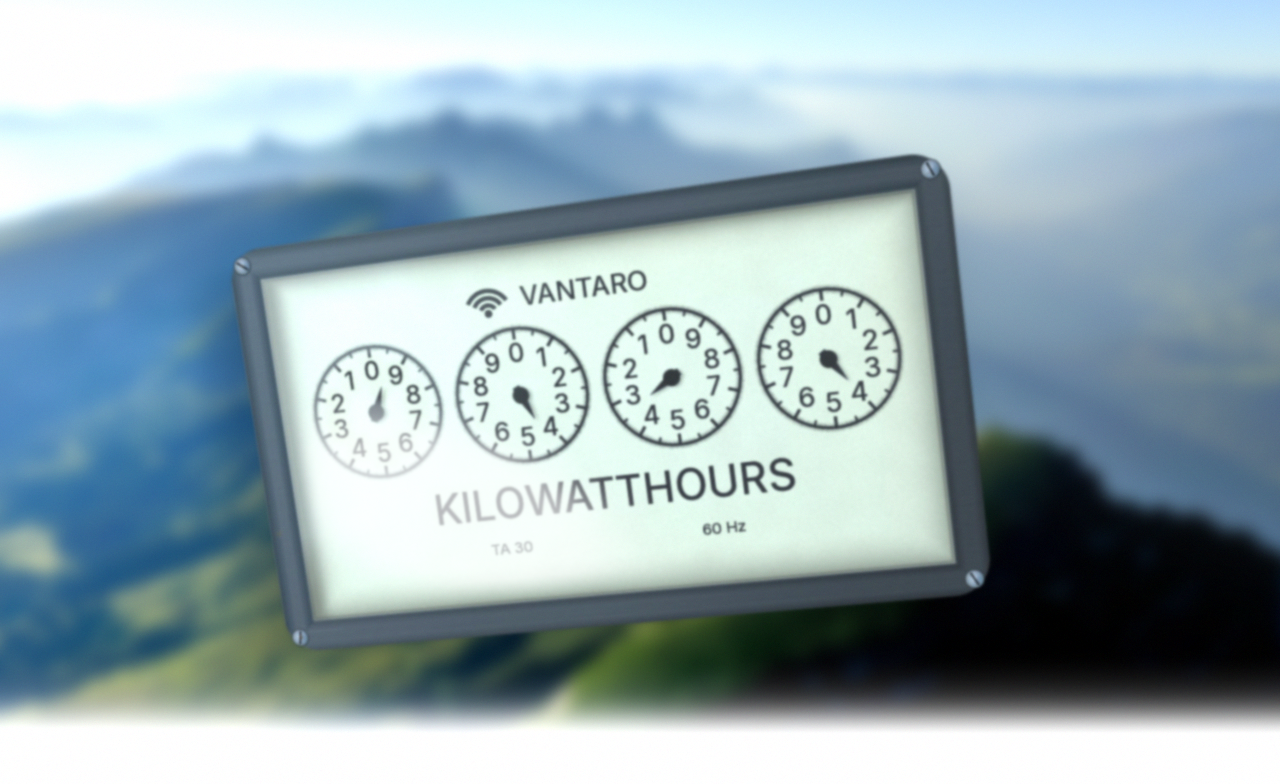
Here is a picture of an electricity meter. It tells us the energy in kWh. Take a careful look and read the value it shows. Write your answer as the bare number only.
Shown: 9434
